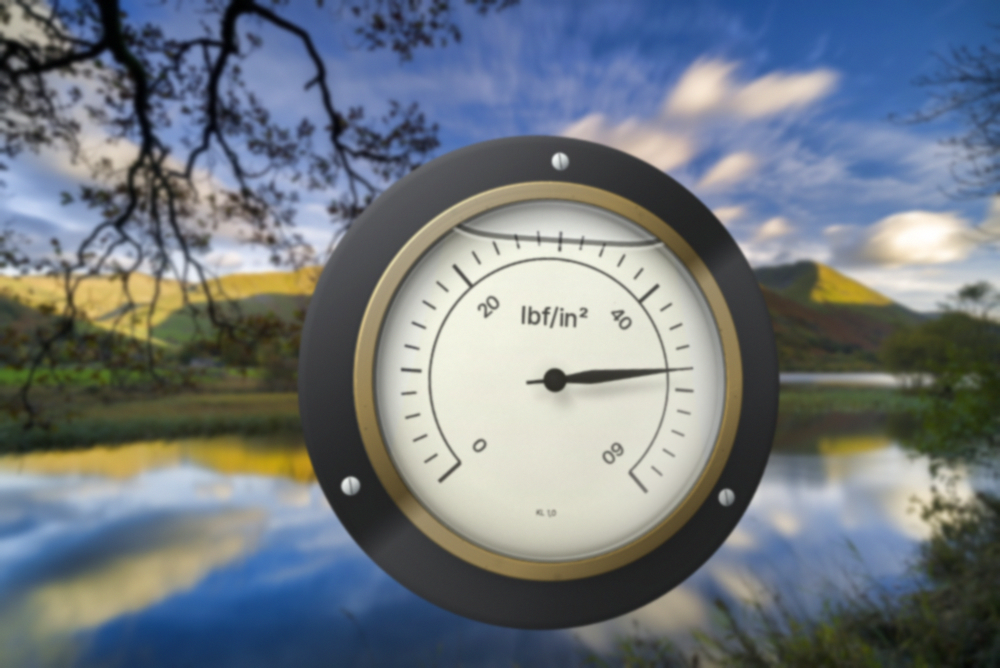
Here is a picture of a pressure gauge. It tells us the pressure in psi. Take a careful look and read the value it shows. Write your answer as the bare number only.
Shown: 48
